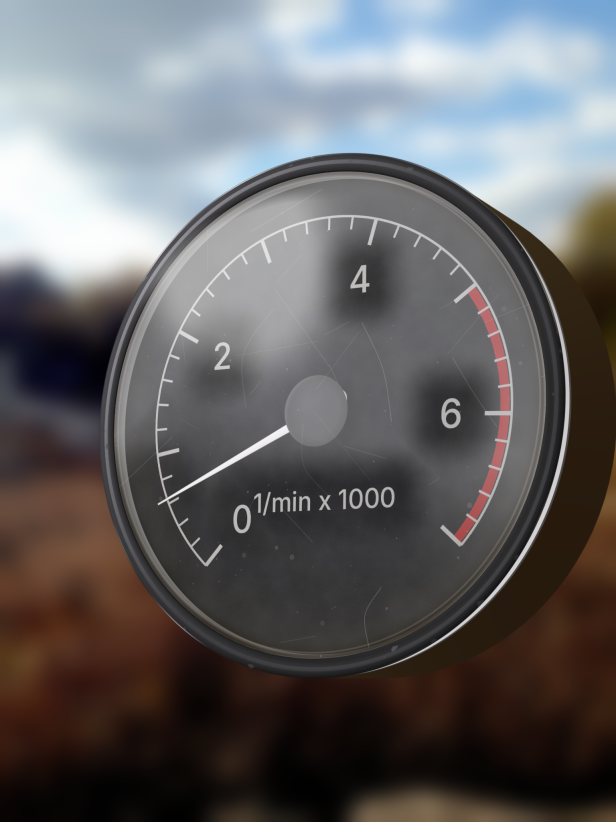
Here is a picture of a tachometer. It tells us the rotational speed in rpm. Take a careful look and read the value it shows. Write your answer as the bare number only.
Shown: 600
